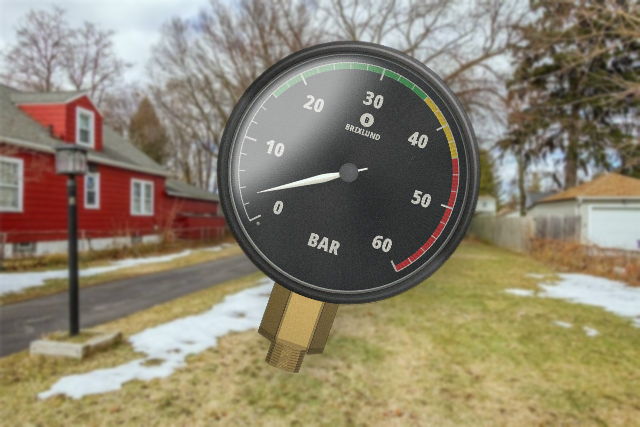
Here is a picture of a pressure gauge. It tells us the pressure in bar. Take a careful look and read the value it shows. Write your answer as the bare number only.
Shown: 3
